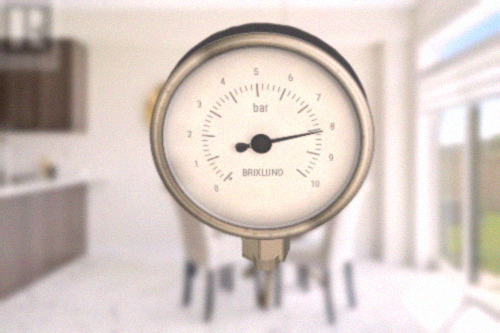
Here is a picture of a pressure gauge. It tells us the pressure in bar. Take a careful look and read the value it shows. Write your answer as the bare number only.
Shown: 8
